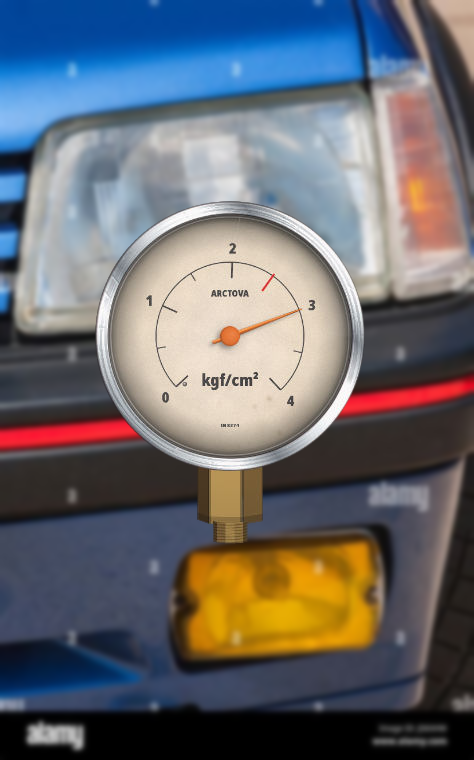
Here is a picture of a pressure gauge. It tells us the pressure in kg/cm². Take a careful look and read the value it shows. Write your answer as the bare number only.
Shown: 3
